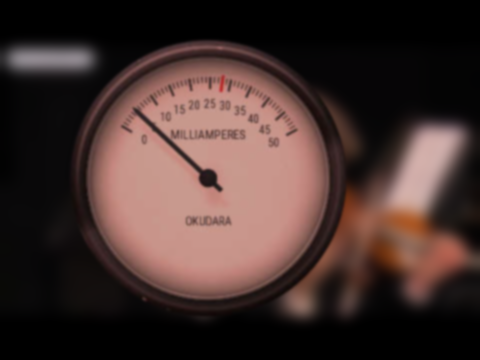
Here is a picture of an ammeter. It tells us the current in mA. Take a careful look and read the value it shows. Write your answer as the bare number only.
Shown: 5
